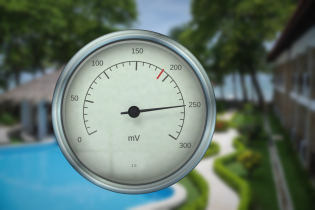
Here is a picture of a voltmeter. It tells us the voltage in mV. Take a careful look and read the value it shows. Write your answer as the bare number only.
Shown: 250
